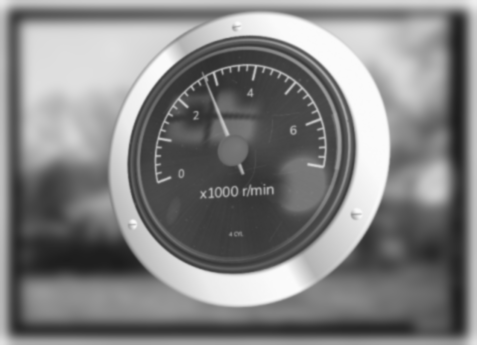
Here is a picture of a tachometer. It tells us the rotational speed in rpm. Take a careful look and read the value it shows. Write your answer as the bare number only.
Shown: 2800
